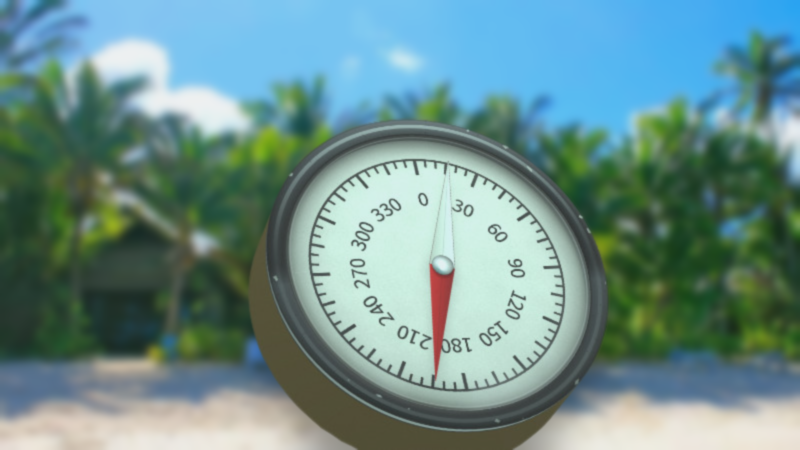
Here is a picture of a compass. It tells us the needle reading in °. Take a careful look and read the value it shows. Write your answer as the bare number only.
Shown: 195
